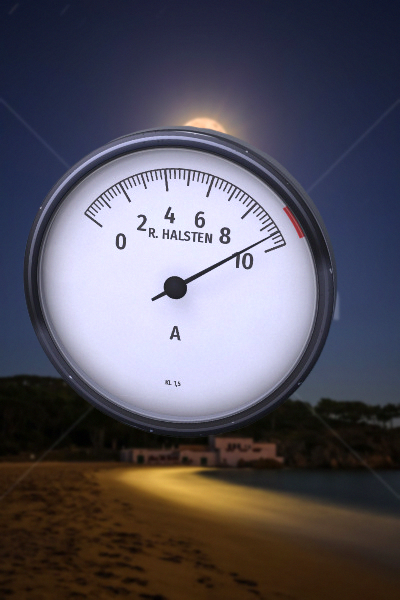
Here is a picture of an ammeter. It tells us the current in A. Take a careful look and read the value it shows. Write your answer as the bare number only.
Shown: 9.4
